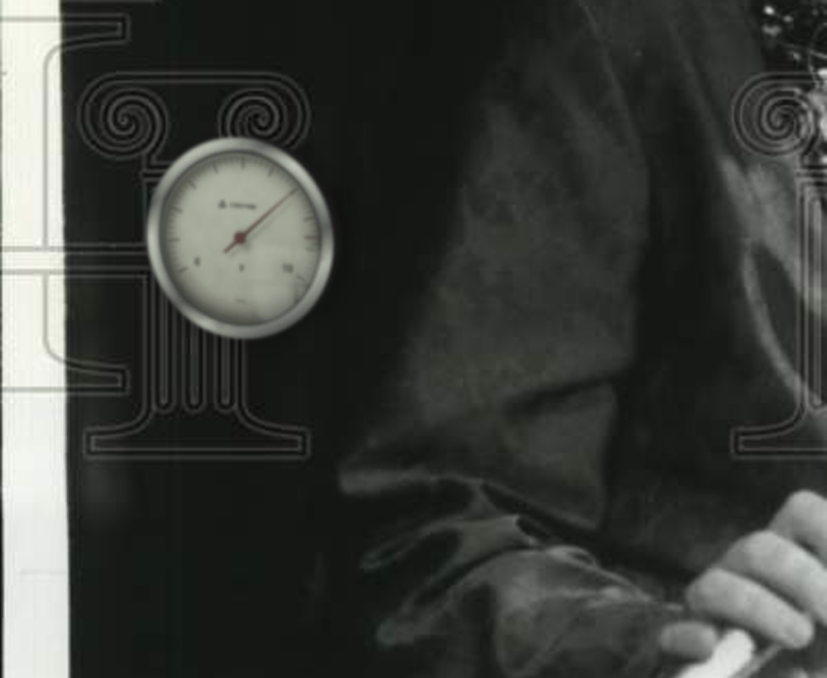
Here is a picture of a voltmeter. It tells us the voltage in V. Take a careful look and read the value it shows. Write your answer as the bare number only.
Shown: 7
